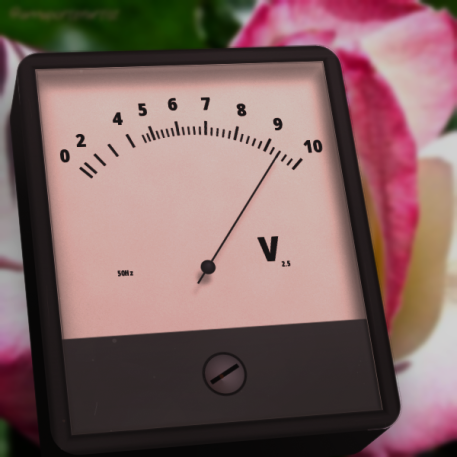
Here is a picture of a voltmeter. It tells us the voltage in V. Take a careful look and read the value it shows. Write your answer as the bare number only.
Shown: 9.4
